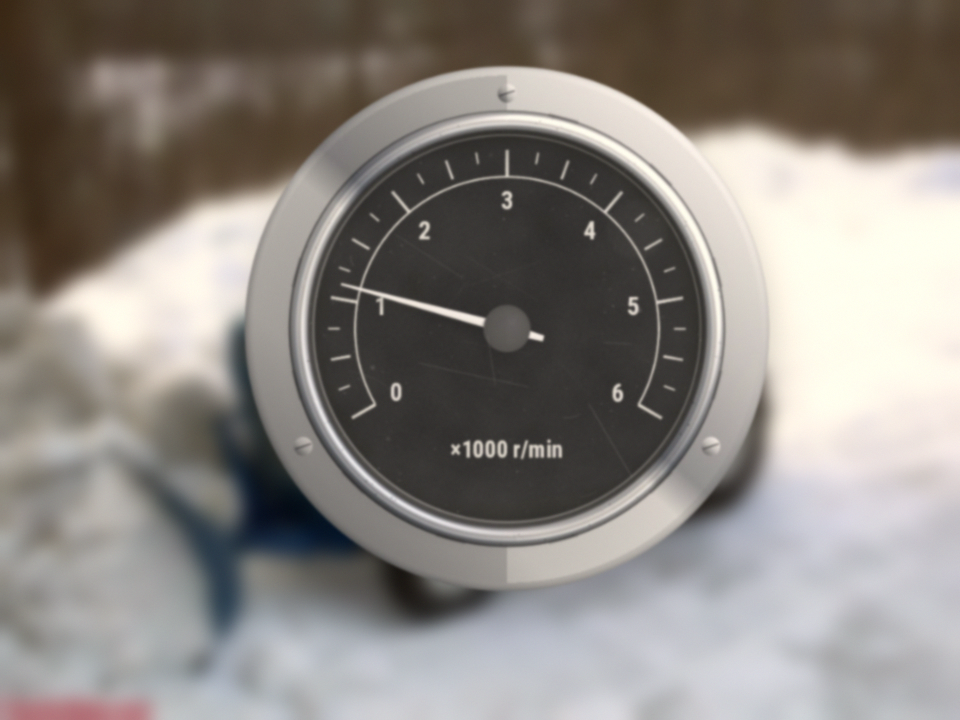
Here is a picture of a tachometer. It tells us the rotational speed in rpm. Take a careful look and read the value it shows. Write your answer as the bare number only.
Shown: 1125
